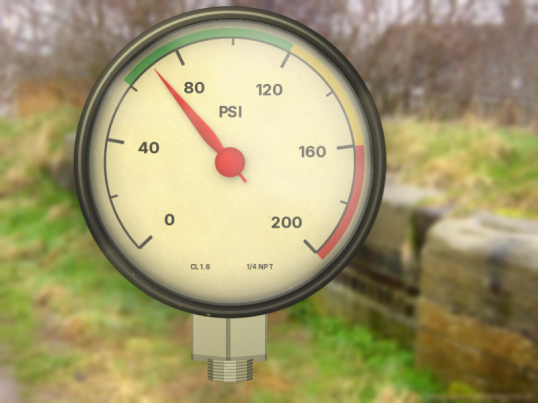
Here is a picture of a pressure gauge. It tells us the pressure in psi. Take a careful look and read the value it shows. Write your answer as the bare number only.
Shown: 70
